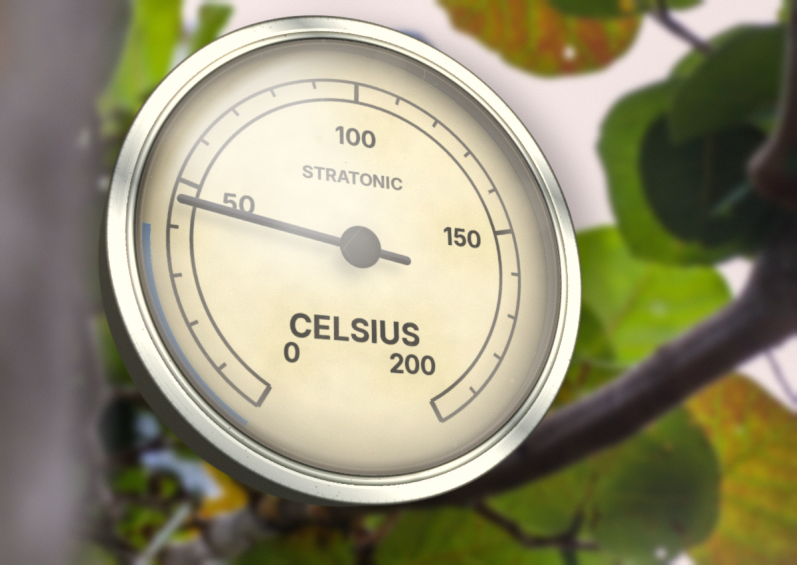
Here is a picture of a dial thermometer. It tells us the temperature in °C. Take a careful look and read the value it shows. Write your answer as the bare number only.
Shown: 45
